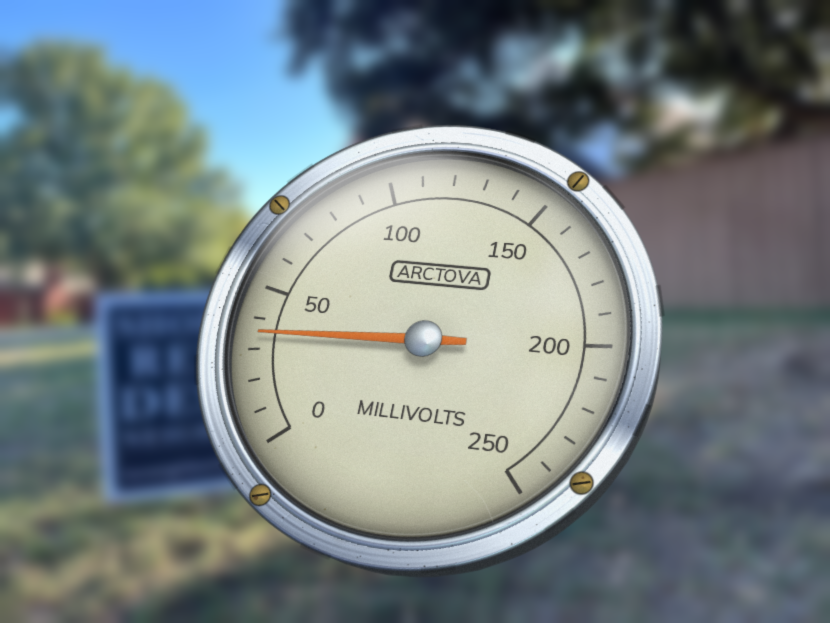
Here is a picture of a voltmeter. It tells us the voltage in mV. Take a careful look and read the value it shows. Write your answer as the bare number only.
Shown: 35
